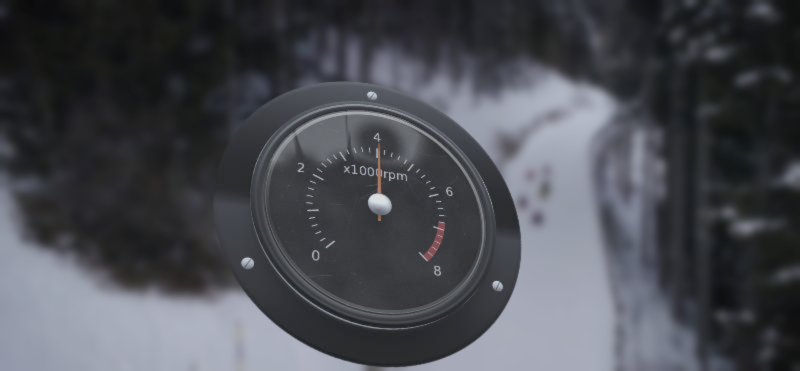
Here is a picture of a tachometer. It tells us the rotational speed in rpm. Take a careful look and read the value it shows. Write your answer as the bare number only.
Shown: 4000
